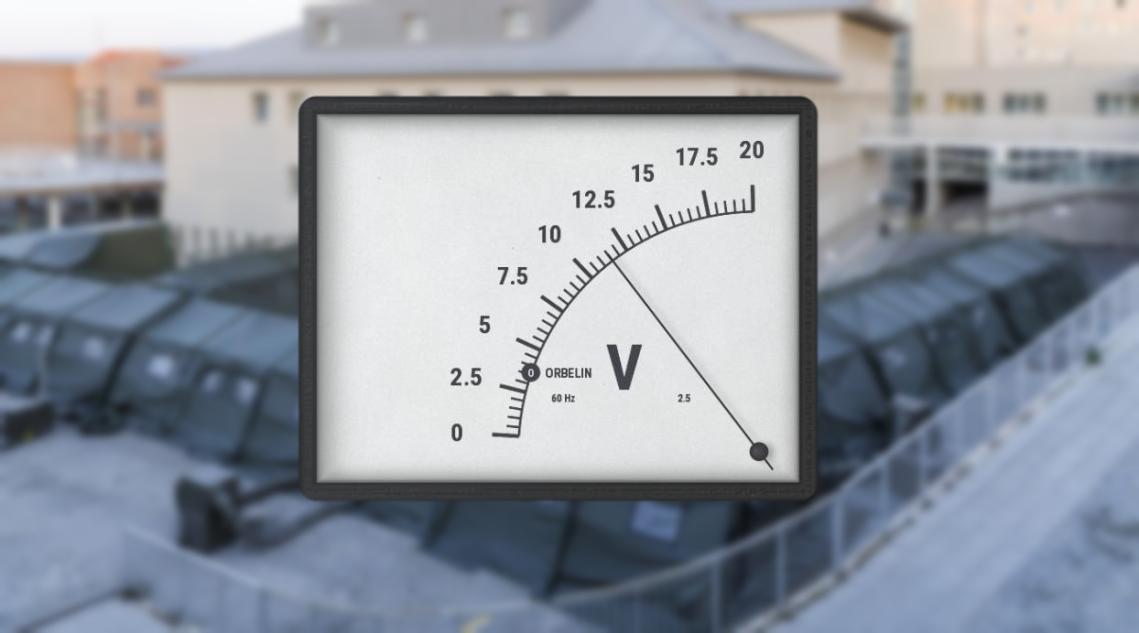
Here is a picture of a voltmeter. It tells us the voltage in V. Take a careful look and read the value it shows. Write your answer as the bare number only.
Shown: 11.5
